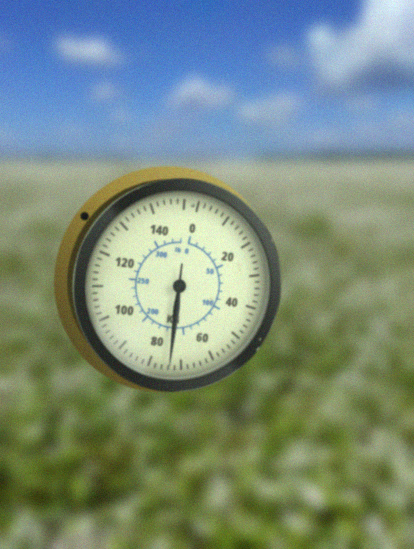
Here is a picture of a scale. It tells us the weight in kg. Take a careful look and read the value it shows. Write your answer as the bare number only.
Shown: 74
